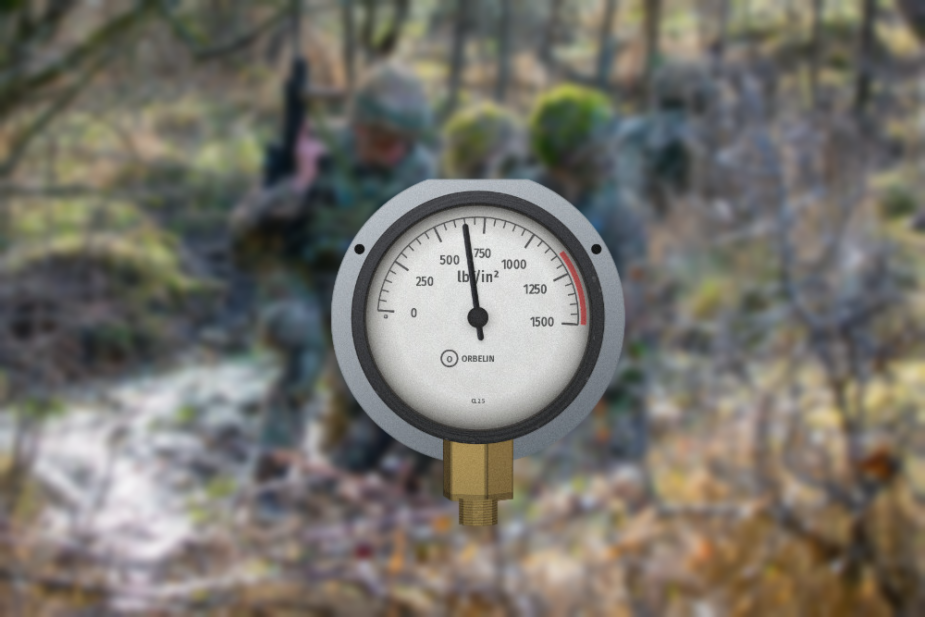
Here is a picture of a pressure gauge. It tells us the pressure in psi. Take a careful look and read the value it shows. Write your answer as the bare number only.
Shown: 650
